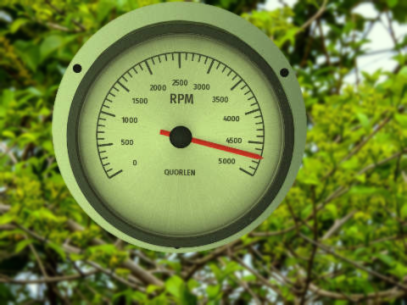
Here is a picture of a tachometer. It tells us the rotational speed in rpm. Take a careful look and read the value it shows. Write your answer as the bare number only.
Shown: 4700
